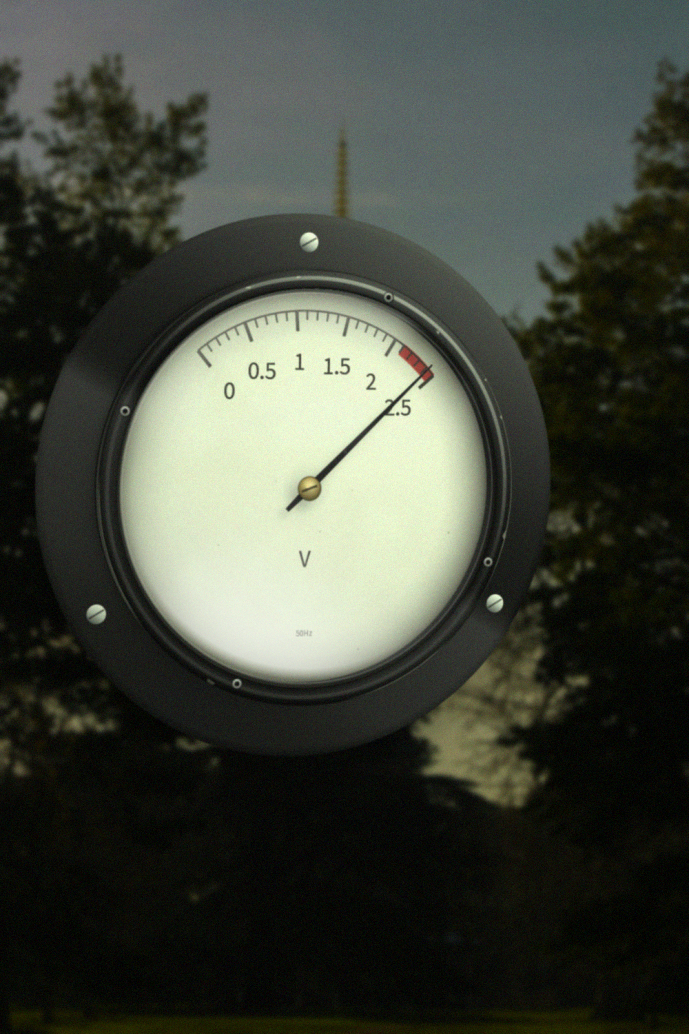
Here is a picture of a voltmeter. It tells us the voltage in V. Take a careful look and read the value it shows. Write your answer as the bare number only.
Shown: 2.4
